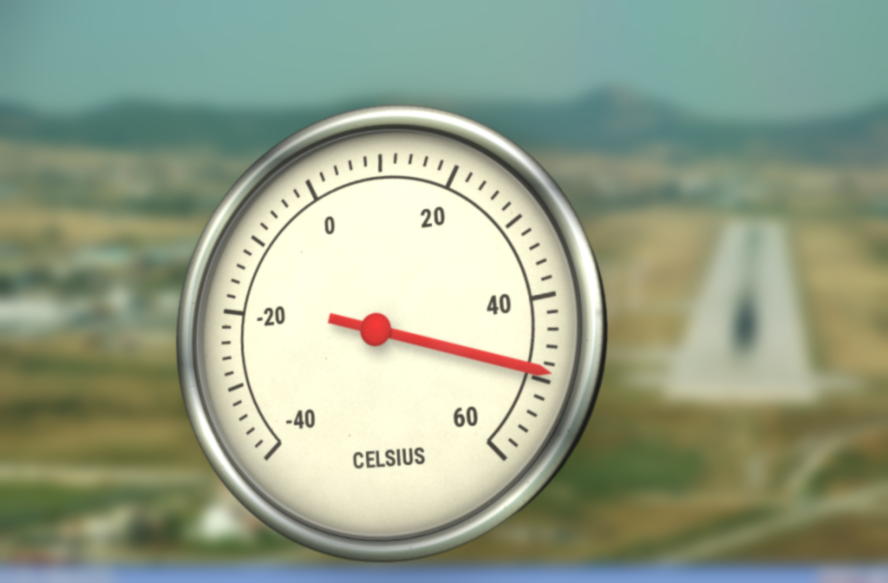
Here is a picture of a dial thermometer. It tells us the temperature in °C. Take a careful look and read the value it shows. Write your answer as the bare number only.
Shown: 49
